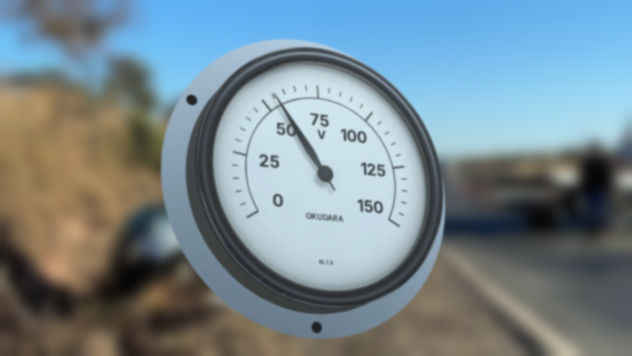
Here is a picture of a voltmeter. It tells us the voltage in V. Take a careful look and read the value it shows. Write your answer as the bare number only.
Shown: 55
